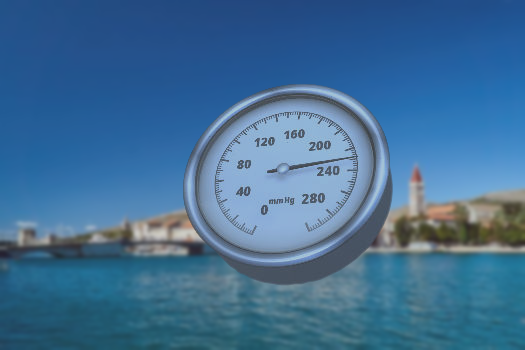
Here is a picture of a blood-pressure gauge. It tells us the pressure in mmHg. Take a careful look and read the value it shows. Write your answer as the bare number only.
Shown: 230
